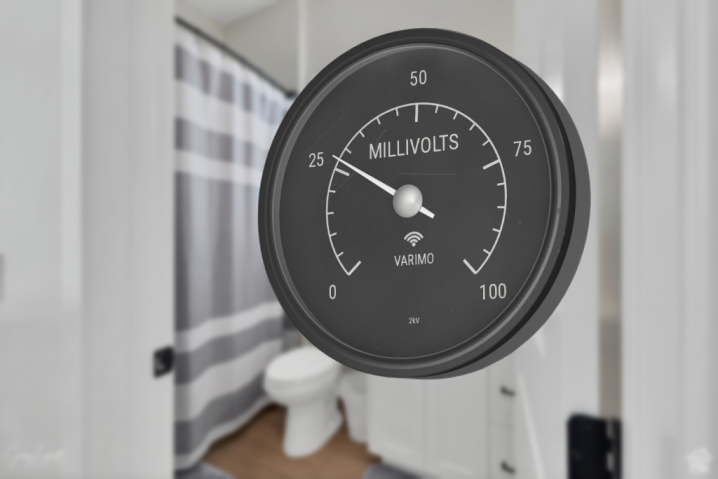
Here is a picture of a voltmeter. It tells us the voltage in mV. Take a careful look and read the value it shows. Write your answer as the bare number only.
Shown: 27.5
